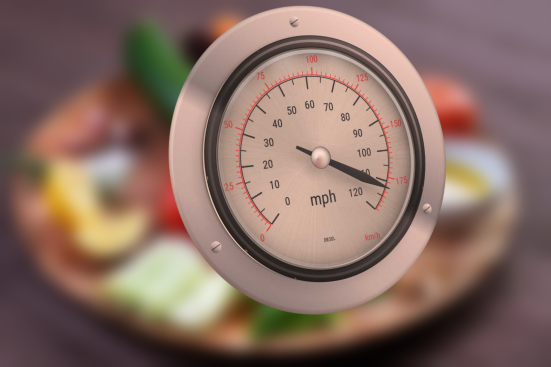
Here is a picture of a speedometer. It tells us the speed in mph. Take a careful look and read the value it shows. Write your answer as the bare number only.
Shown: 112.5
